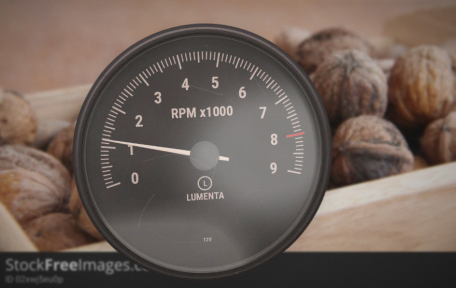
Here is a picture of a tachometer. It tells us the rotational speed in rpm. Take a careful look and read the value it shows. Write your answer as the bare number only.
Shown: 1200
